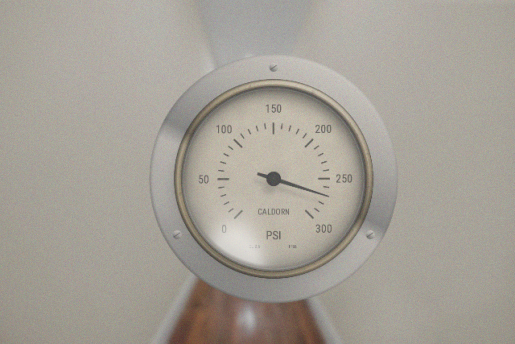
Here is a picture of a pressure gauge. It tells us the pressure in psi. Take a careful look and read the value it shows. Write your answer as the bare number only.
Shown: 270
